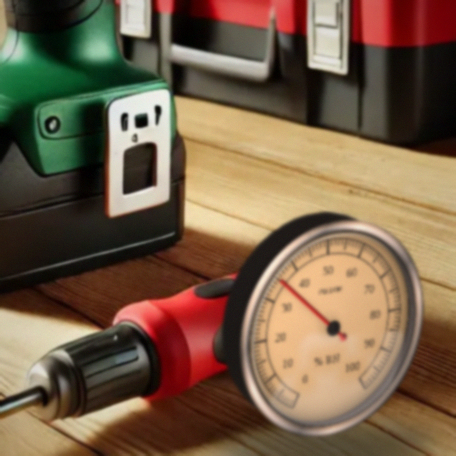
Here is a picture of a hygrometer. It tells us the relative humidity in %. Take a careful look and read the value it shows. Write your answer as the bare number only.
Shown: 35
